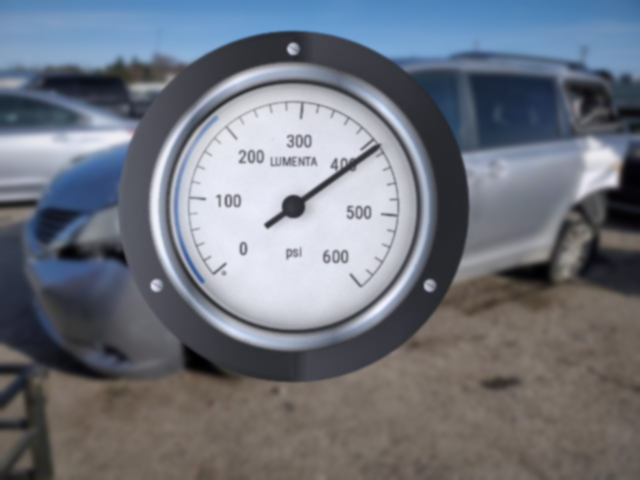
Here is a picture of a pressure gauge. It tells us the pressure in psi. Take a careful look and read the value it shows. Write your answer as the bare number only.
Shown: 410
